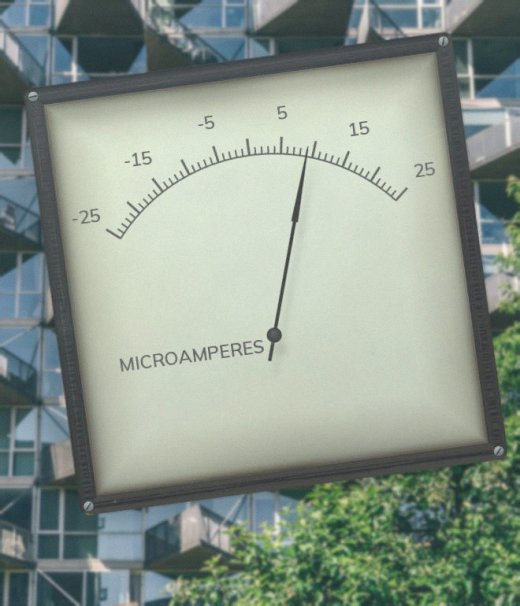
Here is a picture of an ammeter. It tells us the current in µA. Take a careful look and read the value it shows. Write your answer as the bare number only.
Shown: 9
